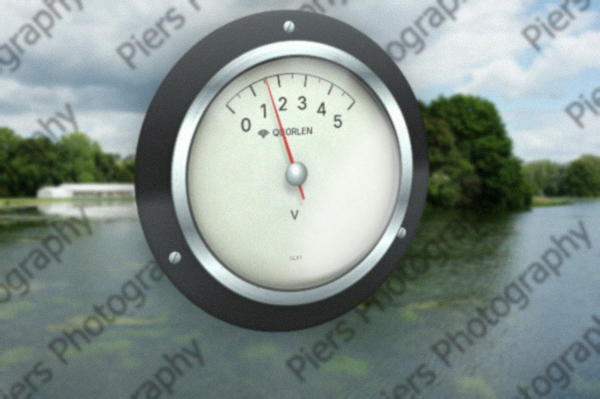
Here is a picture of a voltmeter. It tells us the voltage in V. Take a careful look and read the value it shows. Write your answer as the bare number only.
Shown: 1.5
